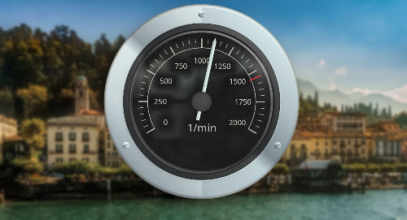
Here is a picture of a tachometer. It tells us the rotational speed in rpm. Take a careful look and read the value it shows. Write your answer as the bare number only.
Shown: 1100
